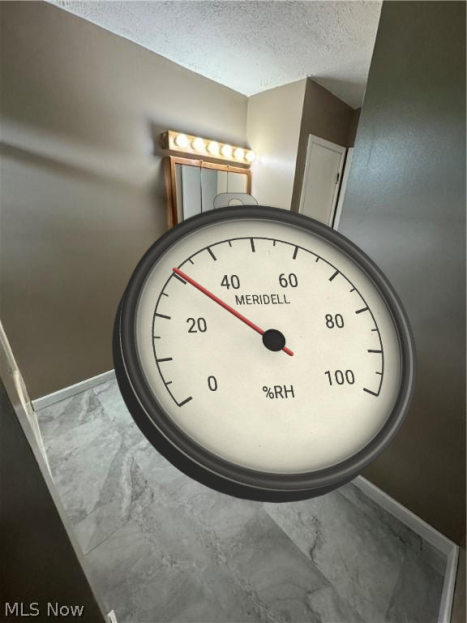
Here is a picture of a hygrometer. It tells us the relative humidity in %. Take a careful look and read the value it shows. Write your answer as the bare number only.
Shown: 30
